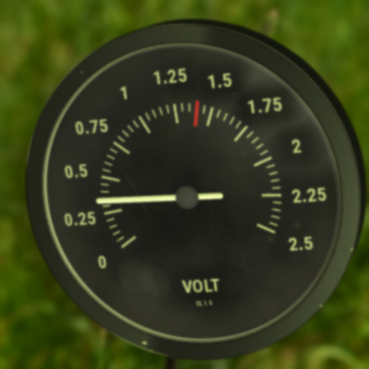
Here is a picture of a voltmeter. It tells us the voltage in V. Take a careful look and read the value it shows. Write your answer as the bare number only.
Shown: 0.35
